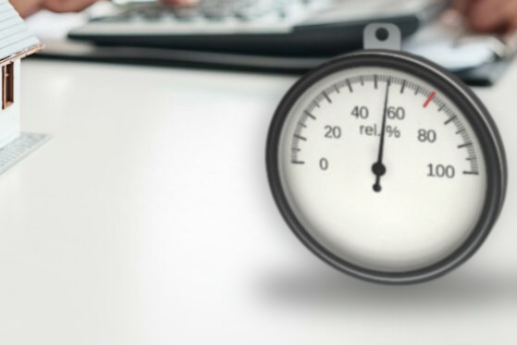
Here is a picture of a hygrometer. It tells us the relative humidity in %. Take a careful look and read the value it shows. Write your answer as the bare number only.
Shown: 55
